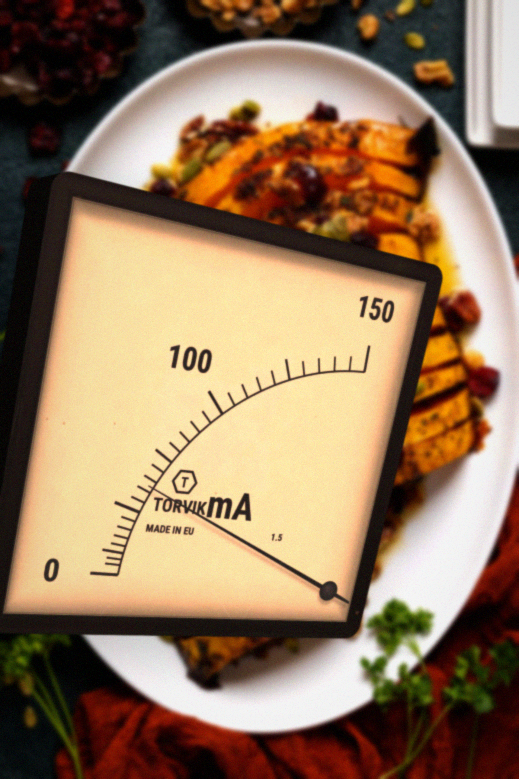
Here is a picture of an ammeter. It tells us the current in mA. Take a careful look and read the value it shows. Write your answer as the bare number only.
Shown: 62.5
